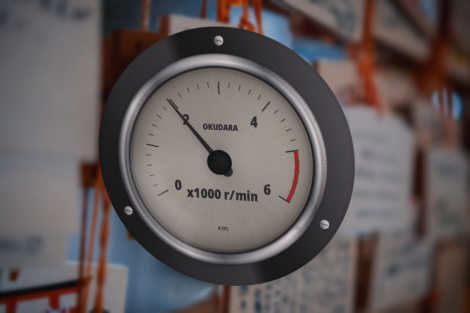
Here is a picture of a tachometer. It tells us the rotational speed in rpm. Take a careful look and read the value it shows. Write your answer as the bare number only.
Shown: 2000
